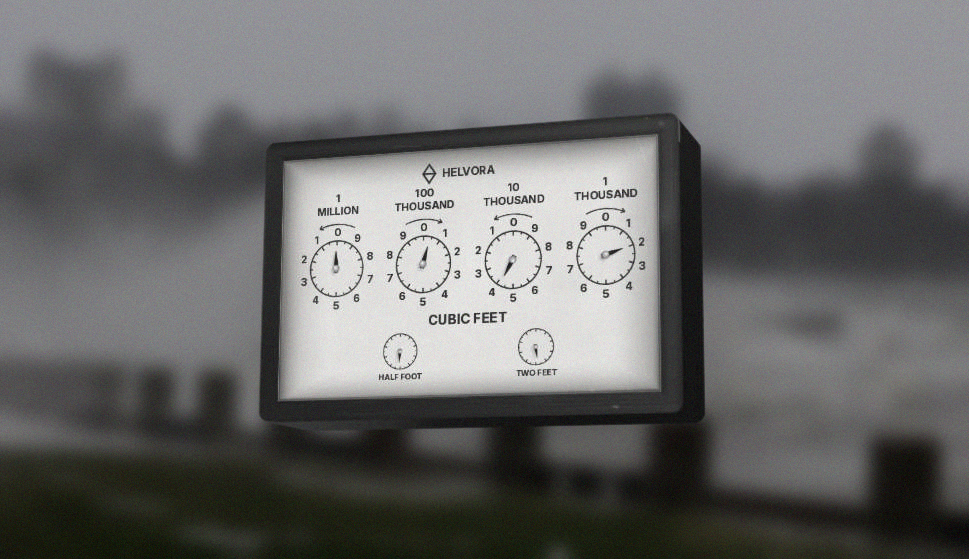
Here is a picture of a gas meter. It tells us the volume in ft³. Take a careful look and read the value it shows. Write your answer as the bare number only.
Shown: 4200
